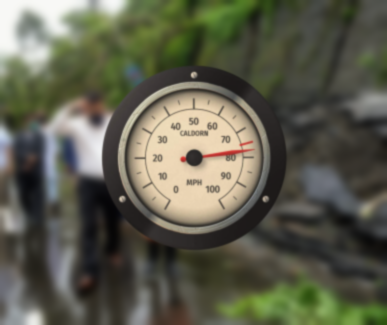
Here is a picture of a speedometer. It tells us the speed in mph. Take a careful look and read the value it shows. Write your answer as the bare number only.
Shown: 77.5
